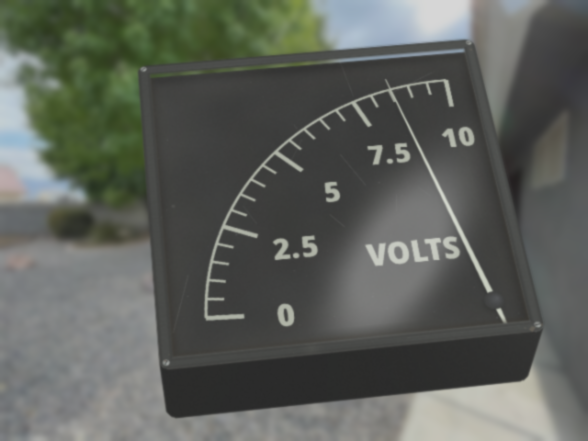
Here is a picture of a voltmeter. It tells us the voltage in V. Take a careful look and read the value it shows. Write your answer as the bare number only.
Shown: 8.5
